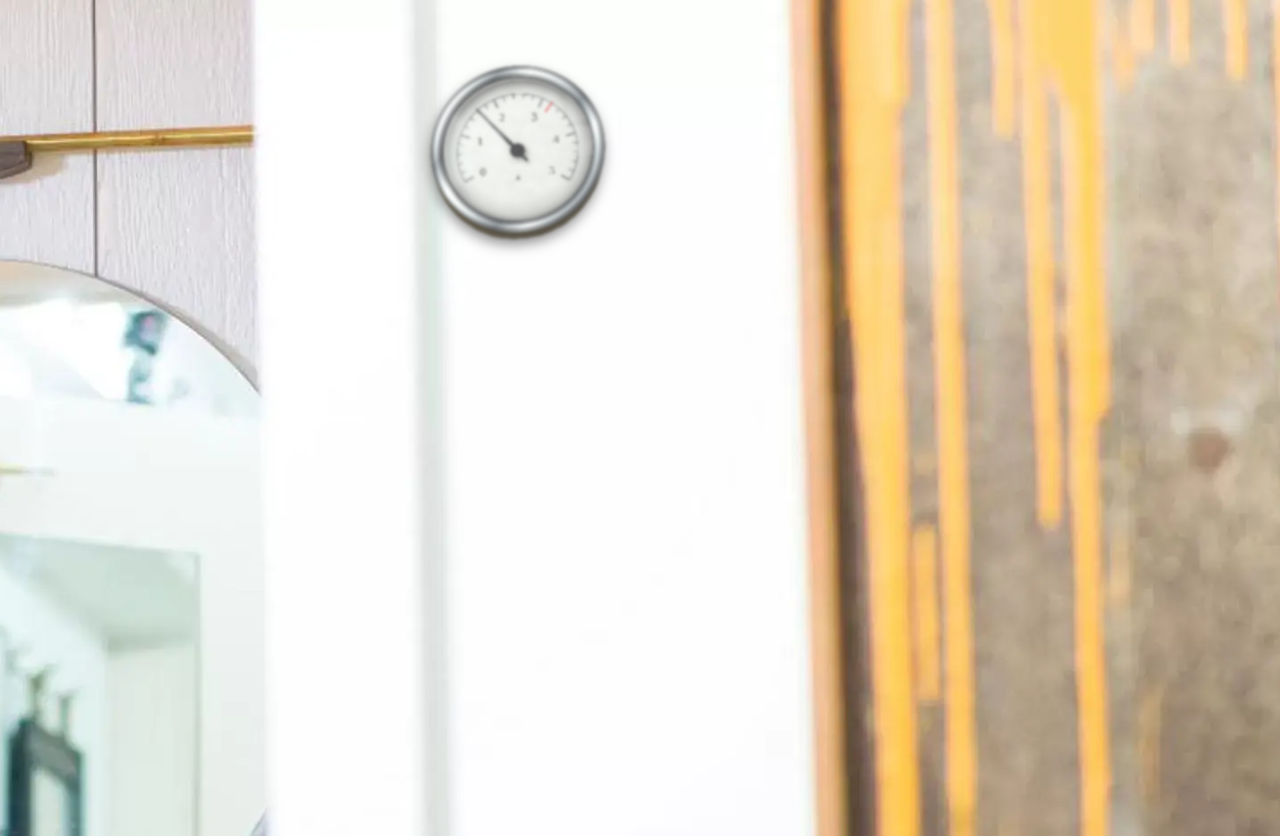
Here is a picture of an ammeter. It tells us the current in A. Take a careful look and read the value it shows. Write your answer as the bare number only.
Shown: 1.6
